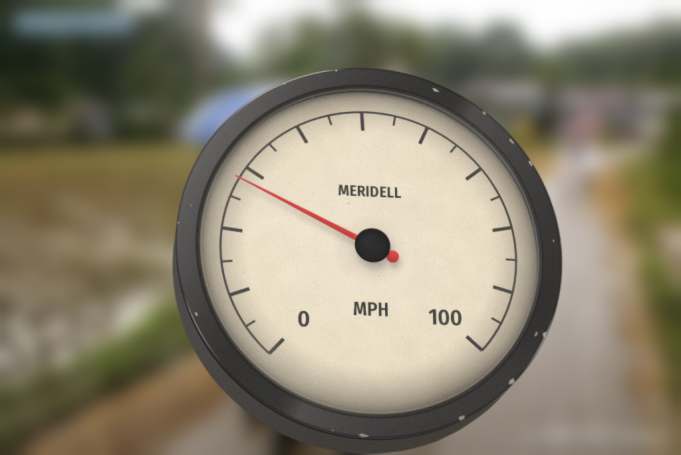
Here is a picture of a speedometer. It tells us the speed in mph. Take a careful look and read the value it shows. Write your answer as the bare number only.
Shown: 27.5
